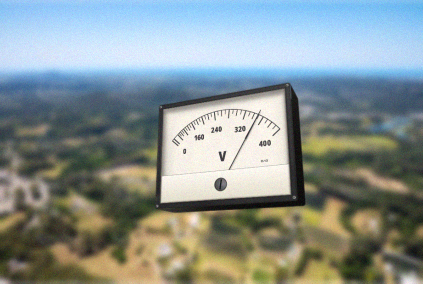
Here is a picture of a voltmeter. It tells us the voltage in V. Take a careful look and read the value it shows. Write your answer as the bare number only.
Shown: 350
